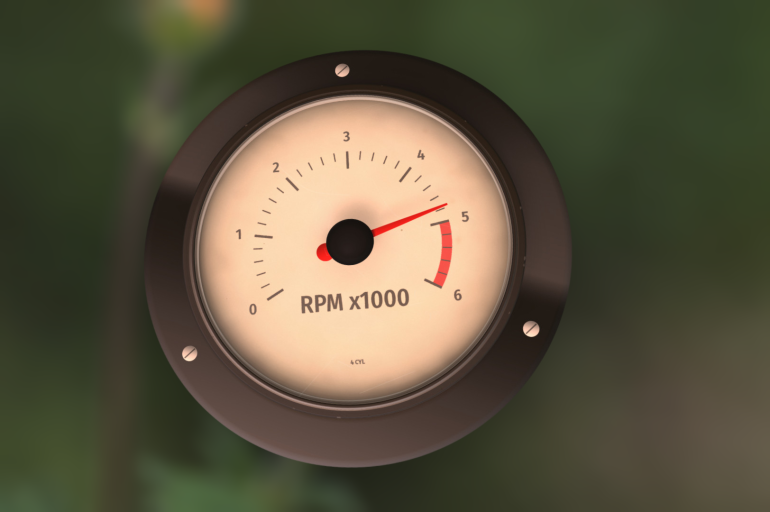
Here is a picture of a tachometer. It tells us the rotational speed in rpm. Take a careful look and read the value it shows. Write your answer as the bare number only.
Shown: 4800
